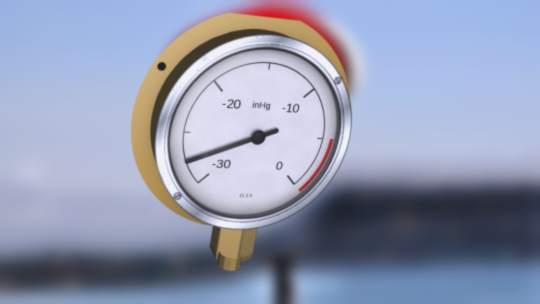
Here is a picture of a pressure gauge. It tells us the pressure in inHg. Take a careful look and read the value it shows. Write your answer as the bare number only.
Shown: -27.5
